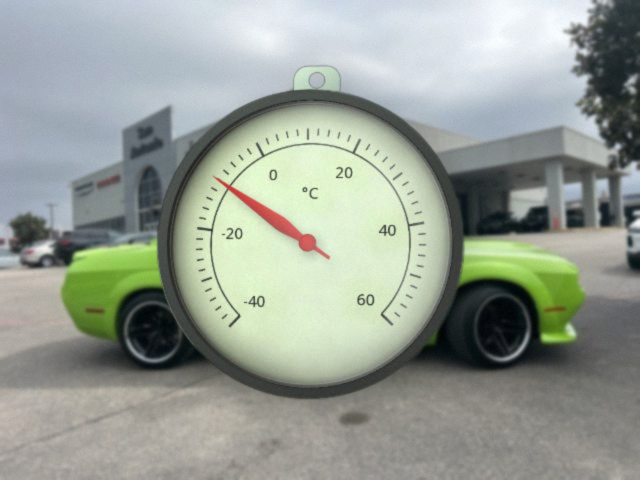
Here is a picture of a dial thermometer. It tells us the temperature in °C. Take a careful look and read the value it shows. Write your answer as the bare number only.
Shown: -10
